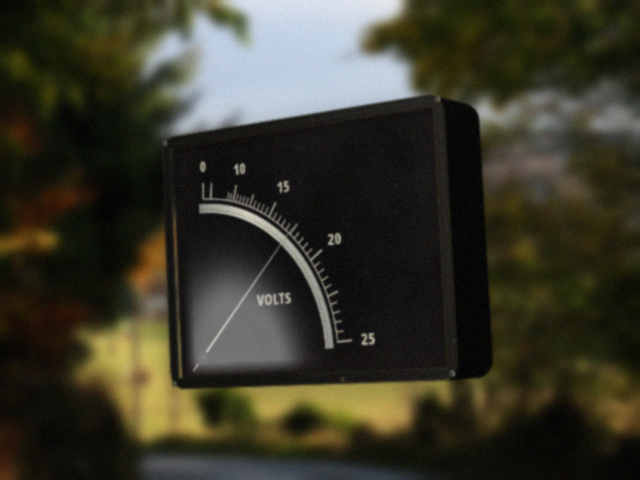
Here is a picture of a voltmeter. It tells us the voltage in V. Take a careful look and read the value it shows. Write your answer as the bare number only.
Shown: 17.5
